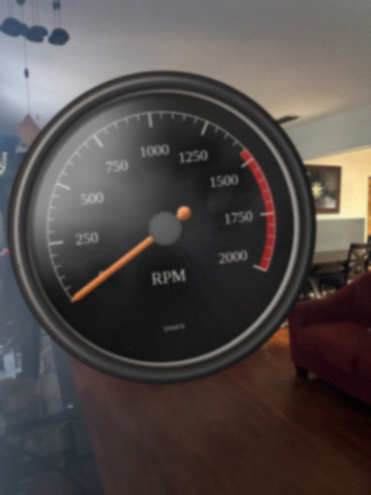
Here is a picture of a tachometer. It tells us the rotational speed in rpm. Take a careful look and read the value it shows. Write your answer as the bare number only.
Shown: 0
